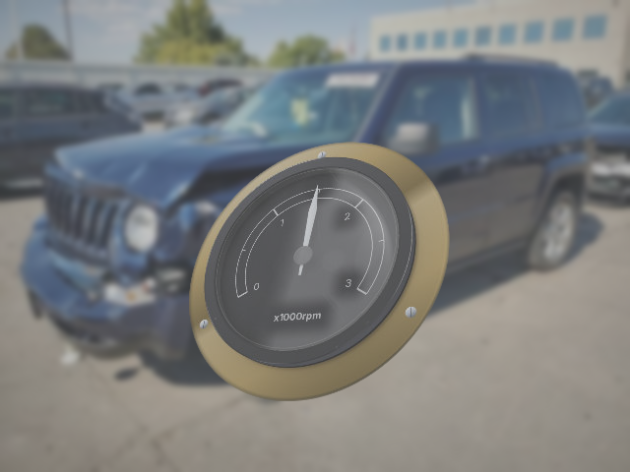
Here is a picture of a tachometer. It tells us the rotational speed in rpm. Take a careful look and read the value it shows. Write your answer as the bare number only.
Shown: 1500
